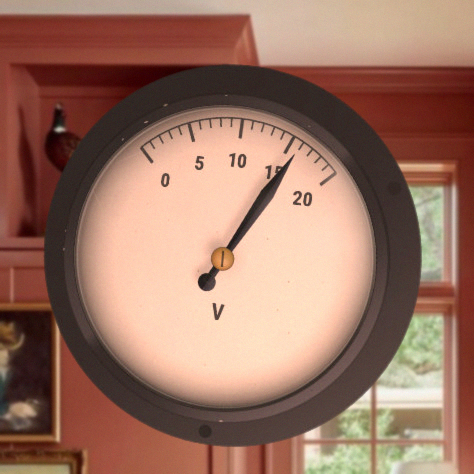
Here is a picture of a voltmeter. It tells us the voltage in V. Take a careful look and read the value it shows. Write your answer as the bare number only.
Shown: 16
